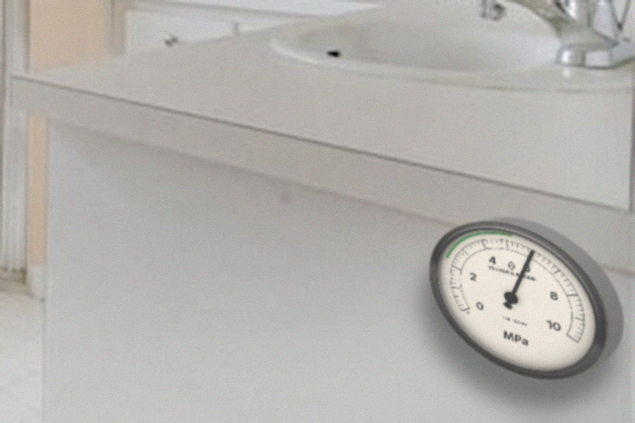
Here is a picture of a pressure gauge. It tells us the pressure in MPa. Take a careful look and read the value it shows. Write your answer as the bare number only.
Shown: 6
